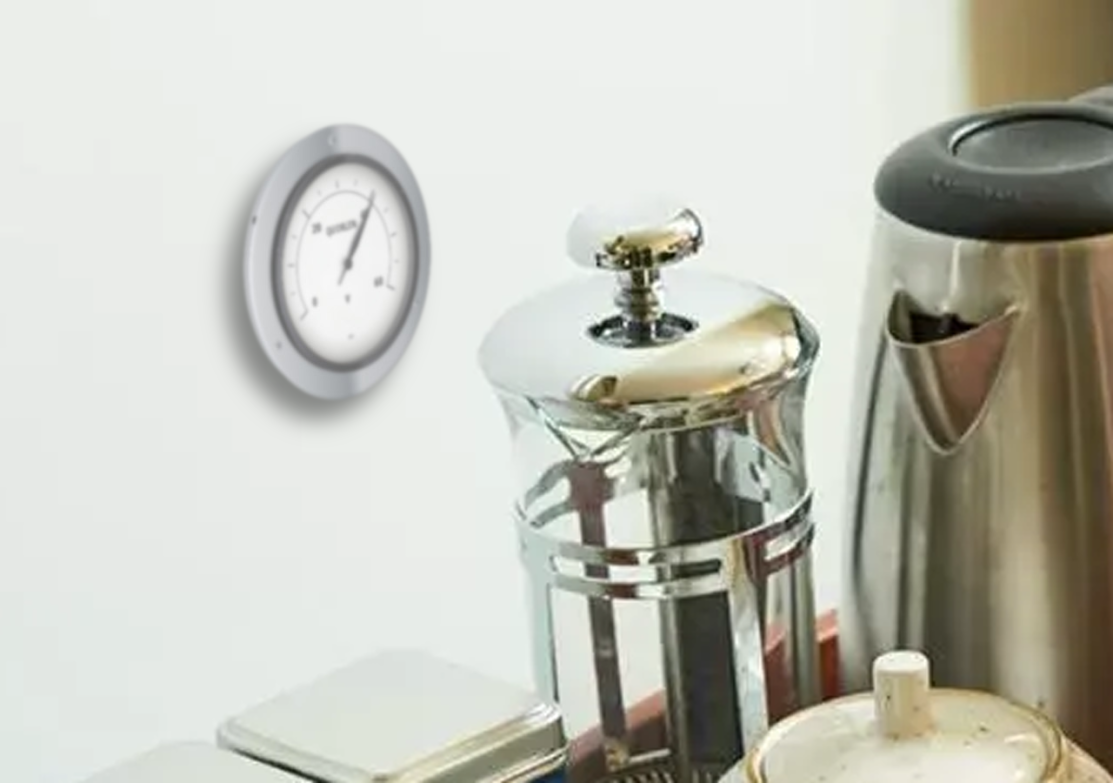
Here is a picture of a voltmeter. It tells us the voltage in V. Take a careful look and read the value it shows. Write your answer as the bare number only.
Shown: 40
